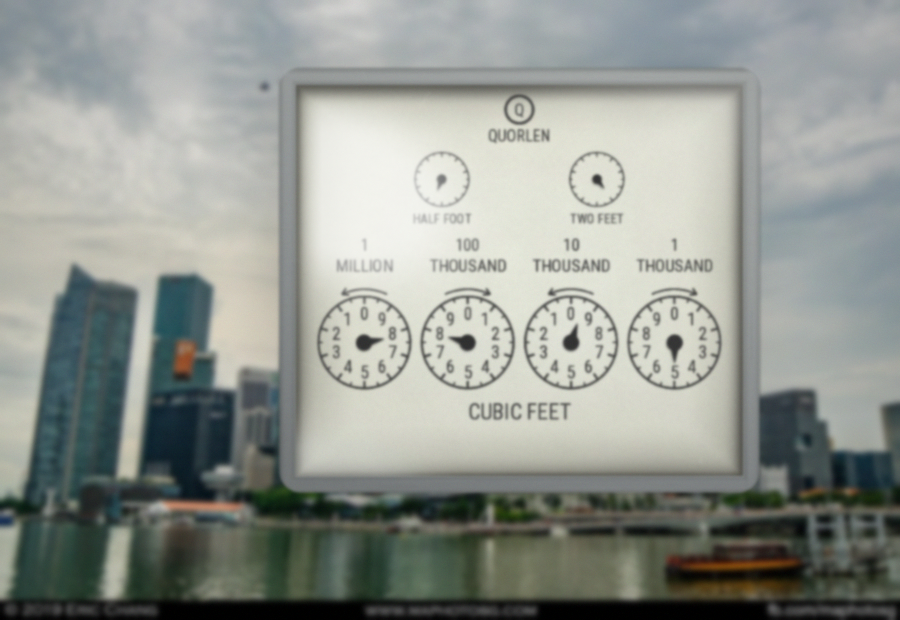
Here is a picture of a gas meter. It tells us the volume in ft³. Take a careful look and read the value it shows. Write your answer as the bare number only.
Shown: 779500
